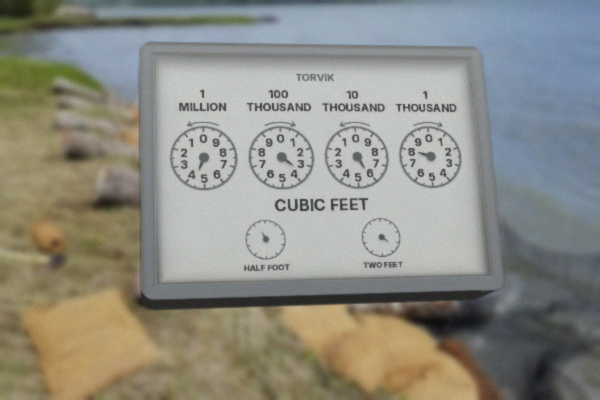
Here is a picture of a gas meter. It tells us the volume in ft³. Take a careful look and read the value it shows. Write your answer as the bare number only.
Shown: 435800
